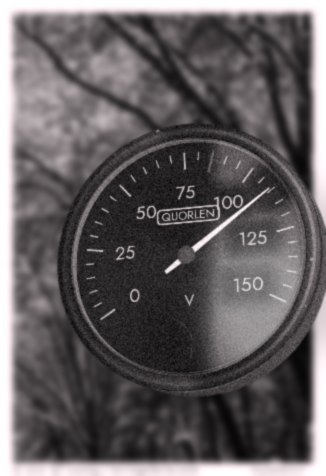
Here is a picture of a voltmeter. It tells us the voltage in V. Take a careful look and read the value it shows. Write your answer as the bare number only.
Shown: 110
